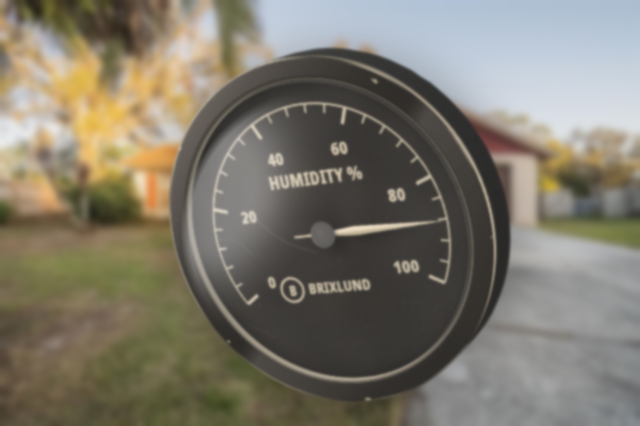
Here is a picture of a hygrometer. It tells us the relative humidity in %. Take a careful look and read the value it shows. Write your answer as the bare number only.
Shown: 88
